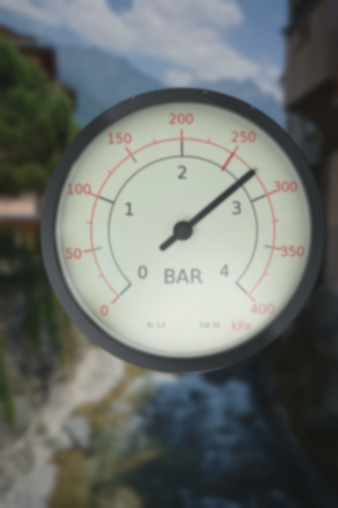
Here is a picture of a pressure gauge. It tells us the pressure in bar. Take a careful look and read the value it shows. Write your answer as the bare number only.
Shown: 2.75
